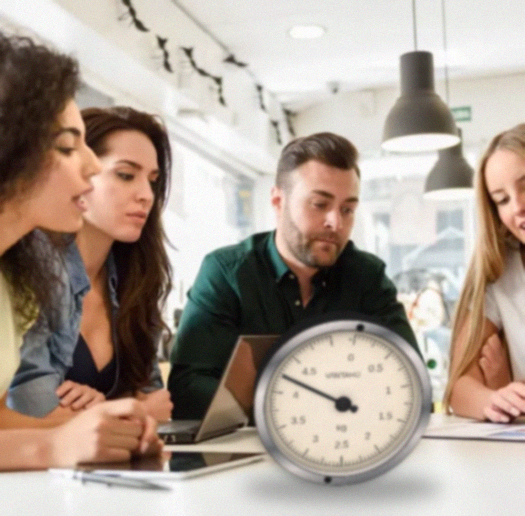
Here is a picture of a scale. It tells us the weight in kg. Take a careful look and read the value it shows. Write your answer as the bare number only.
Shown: 4.25
